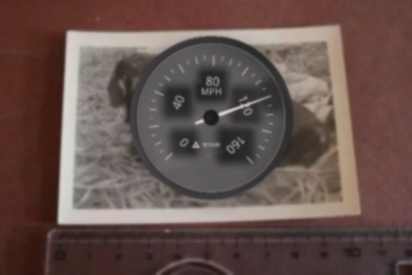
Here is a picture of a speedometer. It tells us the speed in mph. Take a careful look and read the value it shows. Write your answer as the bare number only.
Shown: 120
